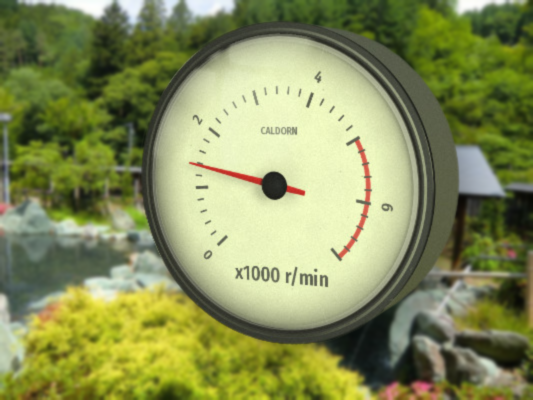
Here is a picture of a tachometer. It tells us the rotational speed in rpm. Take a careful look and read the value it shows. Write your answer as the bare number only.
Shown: 1400
